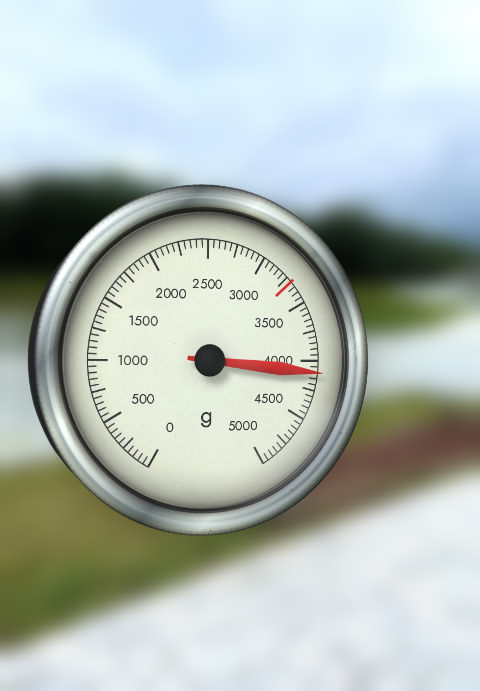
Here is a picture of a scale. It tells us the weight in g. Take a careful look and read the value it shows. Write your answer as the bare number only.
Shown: 4100
